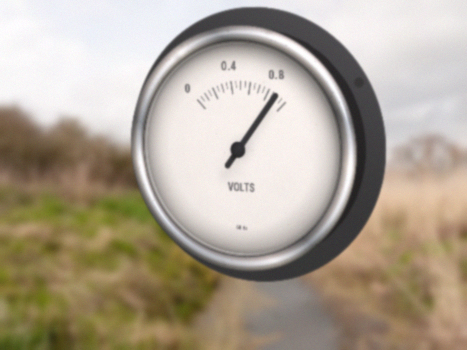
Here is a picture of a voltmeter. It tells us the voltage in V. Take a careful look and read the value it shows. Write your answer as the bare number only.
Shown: 0.9
